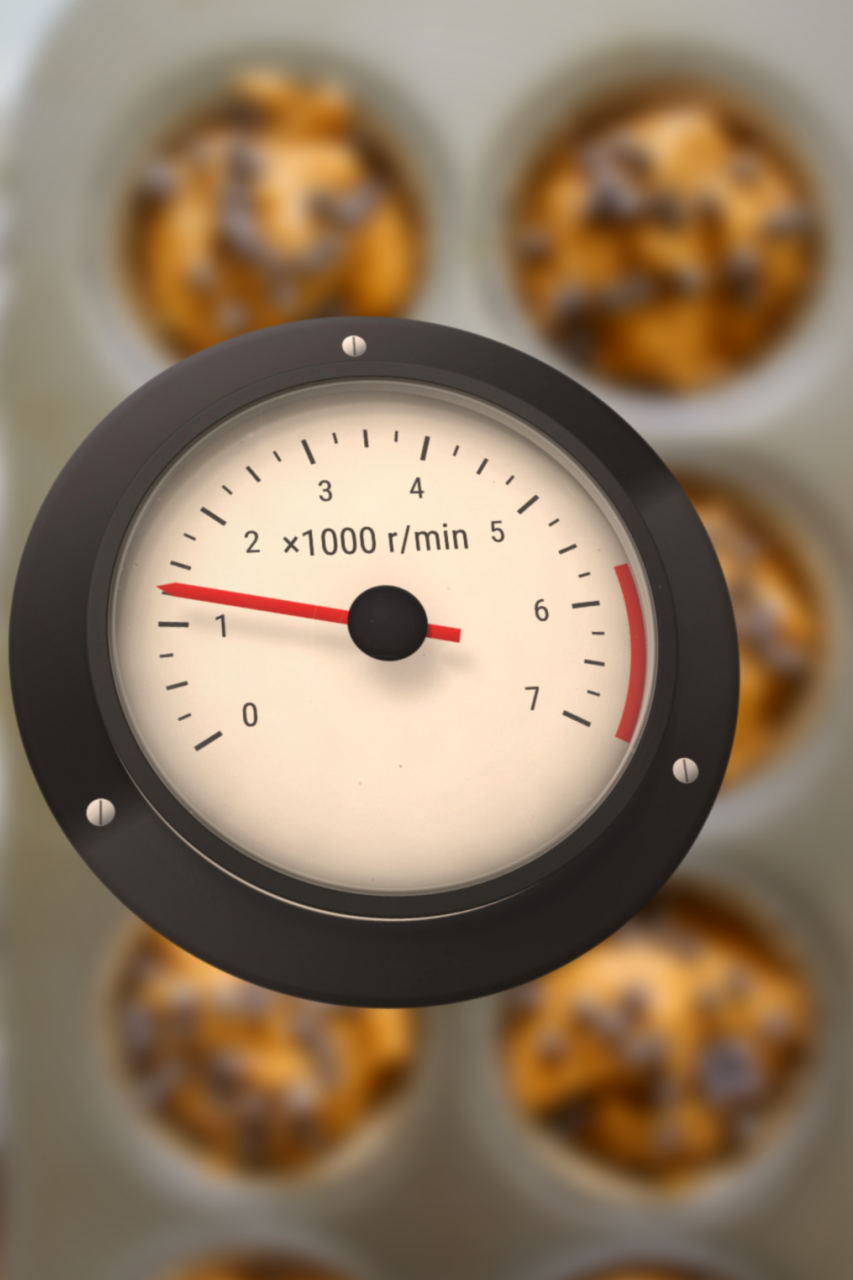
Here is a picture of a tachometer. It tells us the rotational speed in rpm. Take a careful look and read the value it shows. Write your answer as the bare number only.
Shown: 1250
